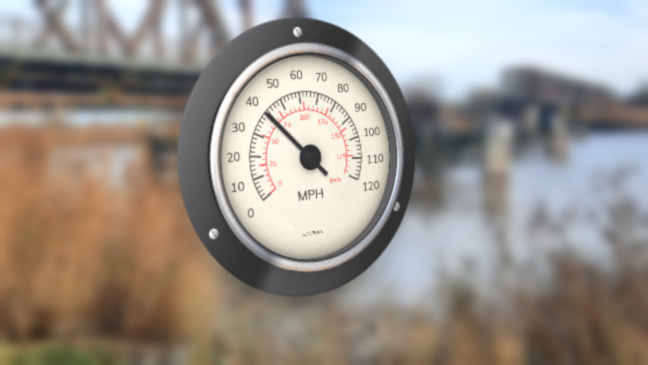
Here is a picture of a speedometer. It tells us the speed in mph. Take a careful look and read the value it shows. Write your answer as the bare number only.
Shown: 40
